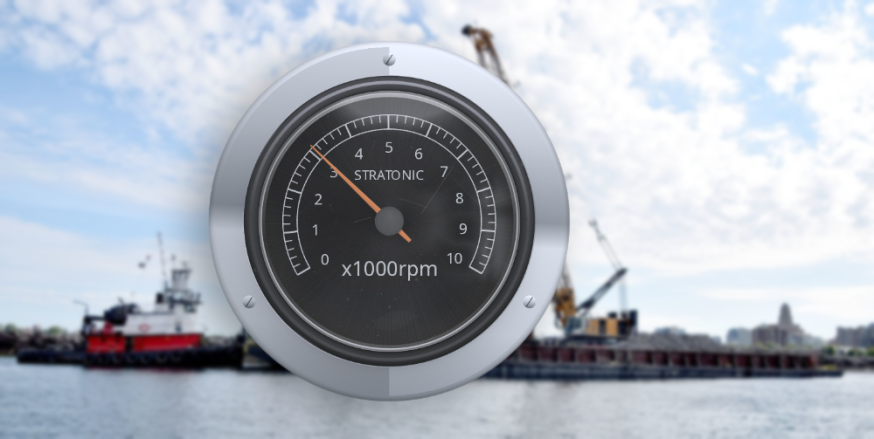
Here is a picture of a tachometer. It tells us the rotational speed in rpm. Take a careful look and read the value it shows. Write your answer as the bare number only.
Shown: 3100
